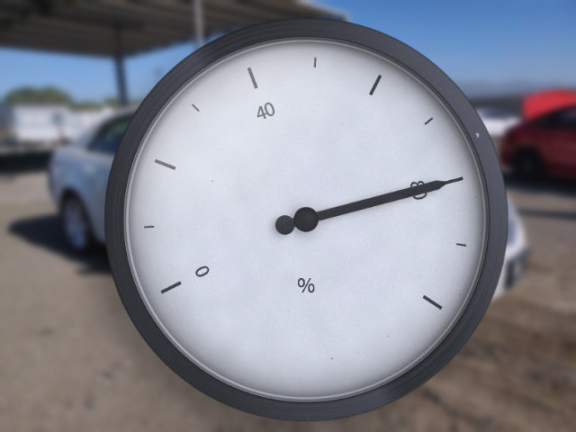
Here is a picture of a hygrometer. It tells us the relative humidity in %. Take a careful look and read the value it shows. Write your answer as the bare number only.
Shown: 80
